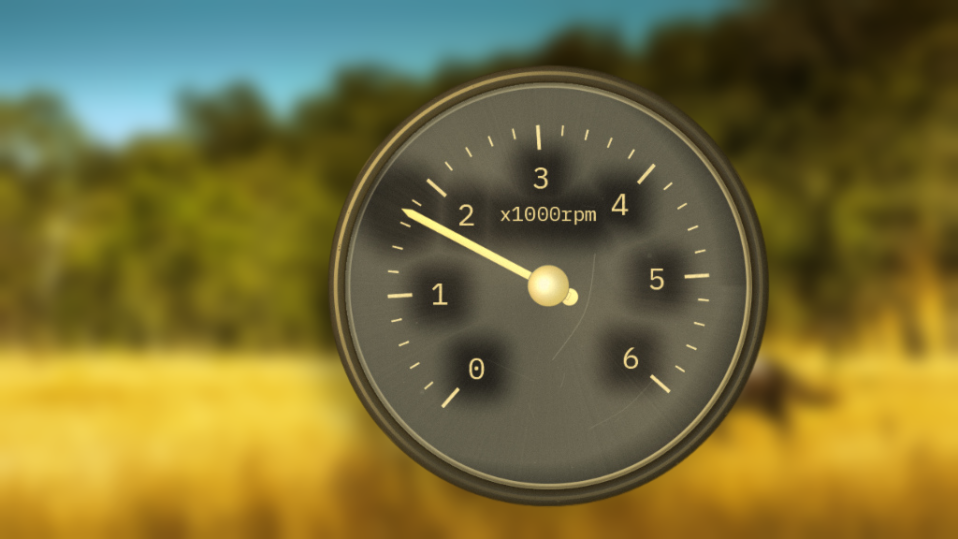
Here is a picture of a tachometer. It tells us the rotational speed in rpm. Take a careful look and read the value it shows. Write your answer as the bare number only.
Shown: 1700
